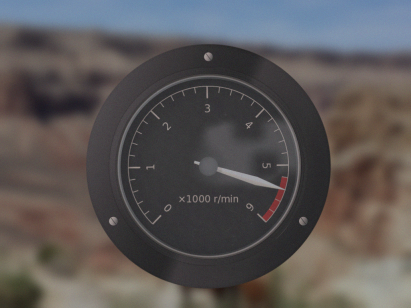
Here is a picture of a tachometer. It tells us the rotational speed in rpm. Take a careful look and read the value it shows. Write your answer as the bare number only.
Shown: 5400
